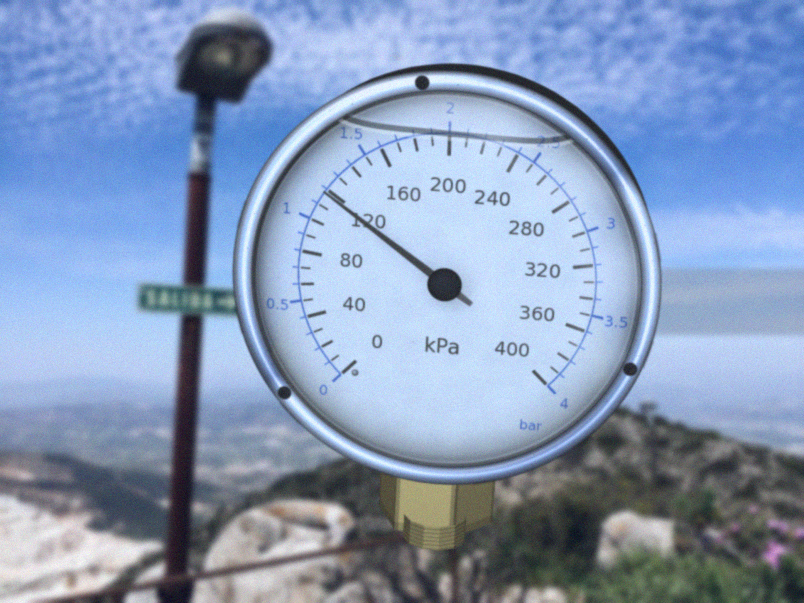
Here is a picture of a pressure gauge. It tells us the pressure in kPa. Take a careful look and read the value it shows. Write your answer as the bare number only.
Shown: 120
